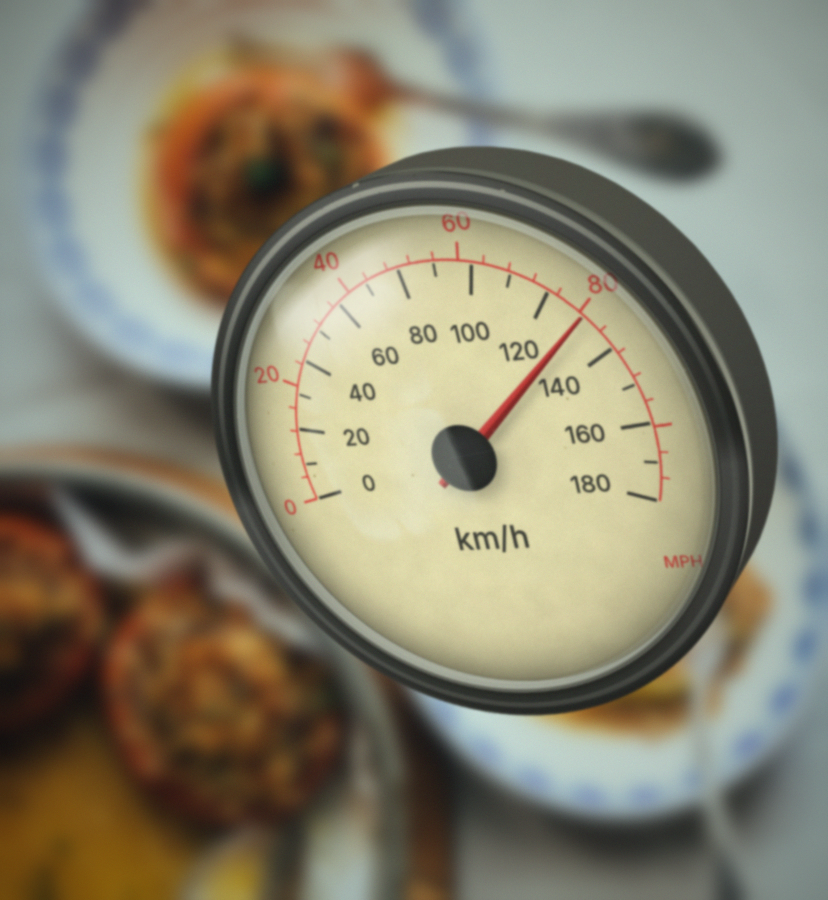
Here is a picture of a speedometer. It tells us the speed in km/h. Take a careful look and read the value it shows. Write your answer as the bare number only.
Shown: 130
